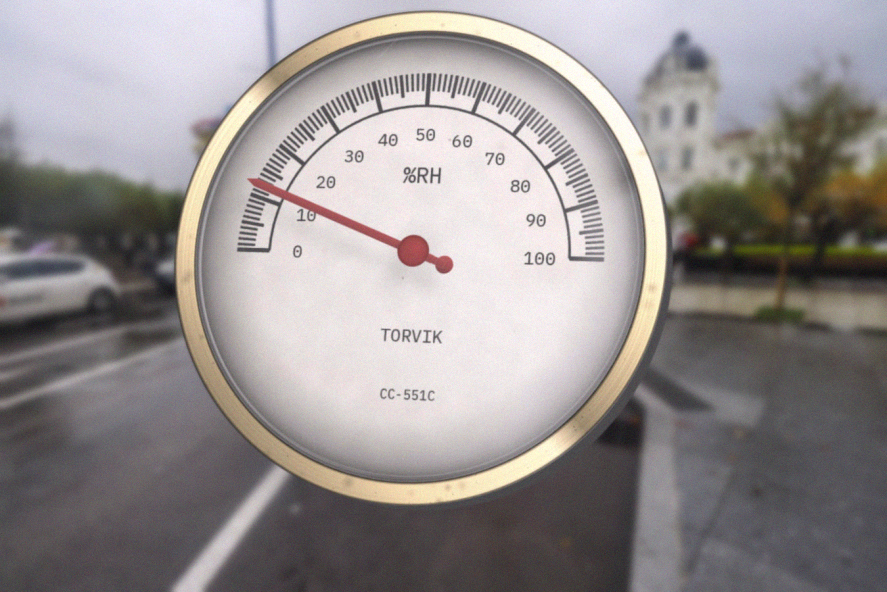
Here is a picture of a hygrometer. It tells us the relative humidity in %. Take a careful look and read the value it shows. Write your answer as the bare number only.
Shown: 12
